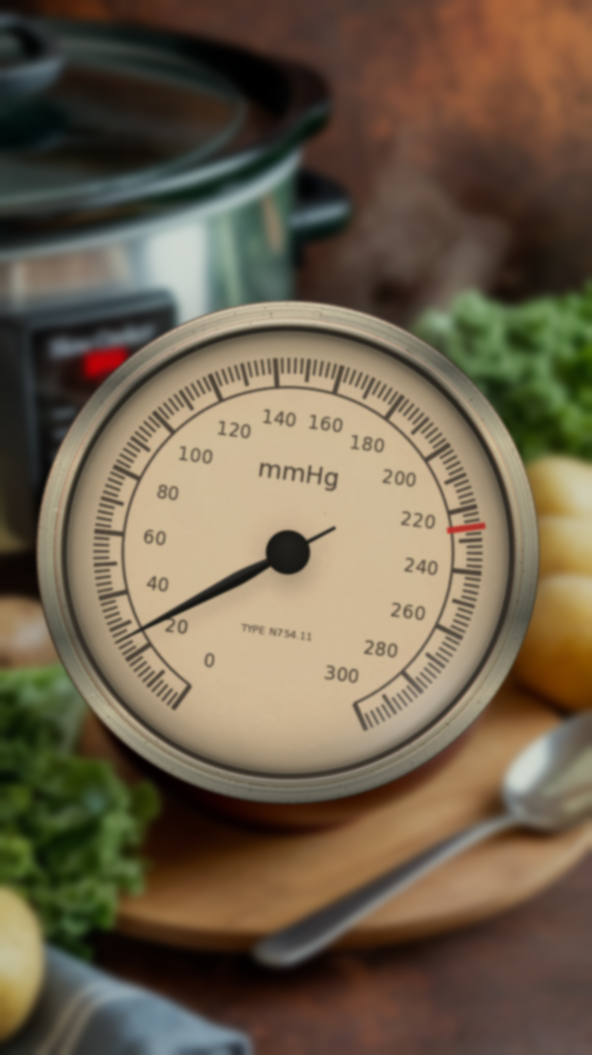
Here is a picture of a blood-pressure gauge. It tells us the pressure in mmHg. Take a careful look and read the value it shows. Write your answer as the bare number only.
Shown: 26
